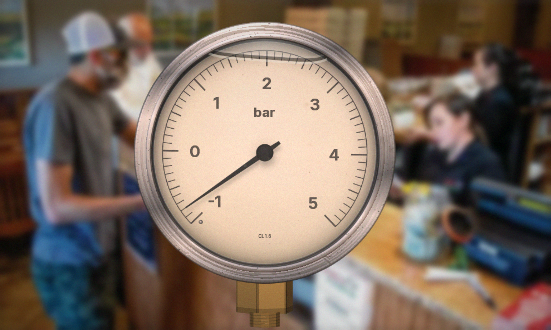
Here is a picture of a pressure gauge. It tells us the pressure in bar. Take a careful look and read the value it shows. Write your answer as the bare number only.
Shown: -0.8
